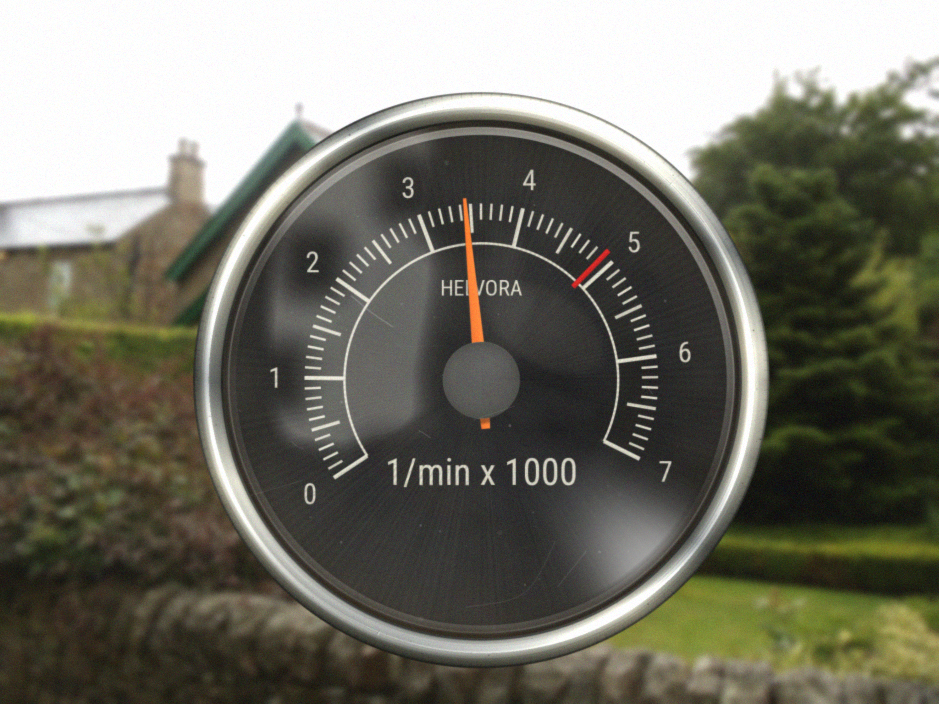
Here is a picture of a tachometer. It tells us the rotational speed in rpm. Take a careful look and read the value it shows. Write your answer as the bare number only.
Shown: 3450
